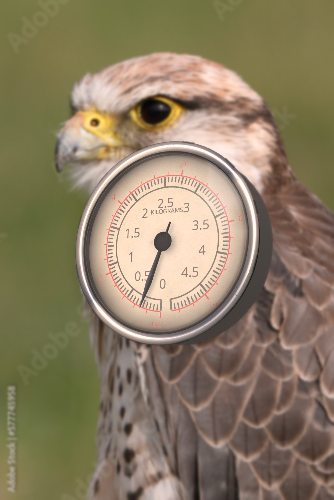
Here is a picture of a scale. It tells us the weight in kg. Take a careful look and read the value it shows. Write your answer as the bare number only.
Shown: 0.25
